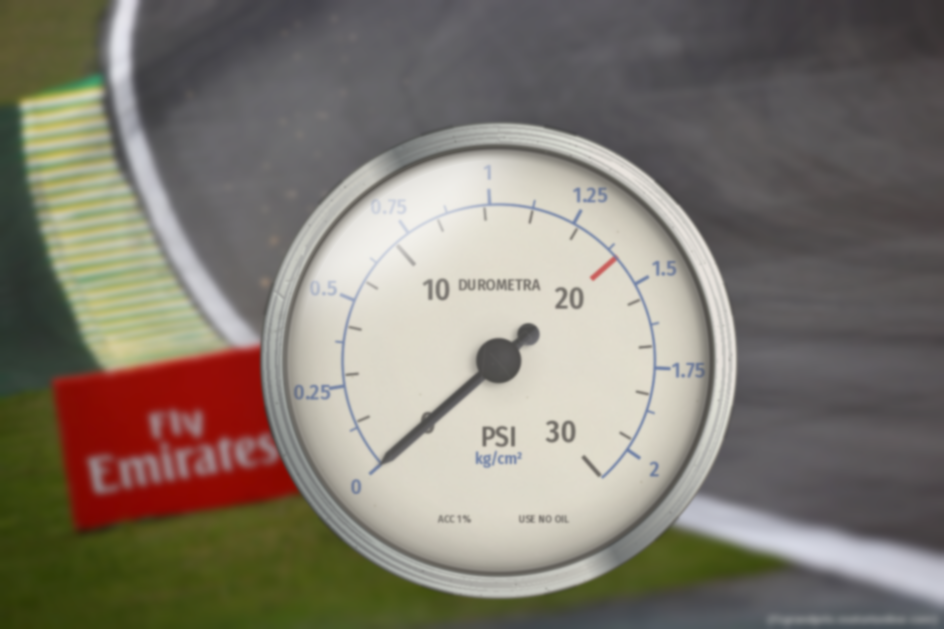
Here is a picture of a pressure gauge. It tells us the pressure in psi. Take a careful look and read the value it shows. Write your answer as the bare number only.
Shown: 0
